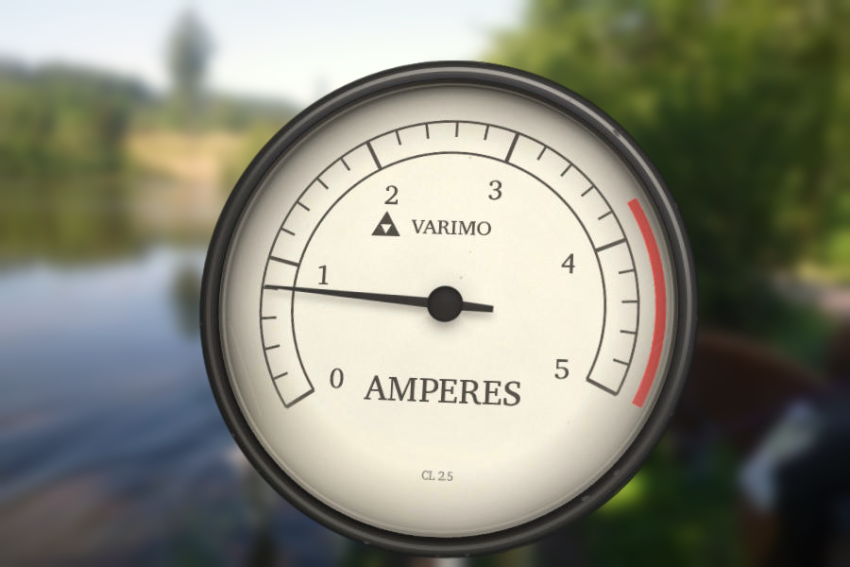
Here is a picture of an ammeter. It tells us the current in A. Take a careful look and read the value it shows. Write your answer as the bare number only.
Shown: 0.8
